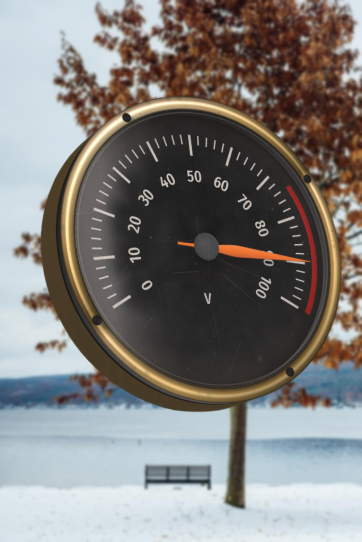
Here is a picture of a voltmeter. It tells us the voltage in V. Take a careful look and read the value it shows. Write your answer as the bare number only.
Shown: 90
